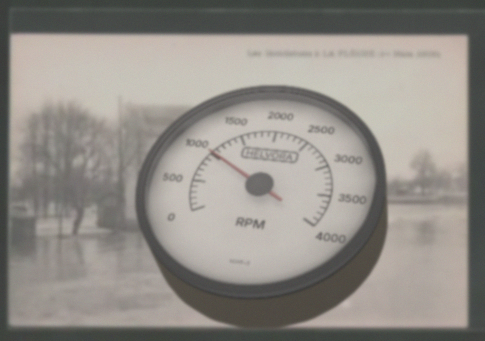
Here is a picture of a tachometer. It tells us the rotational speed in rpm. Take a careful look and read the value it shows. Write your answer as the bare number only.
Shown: 1000
